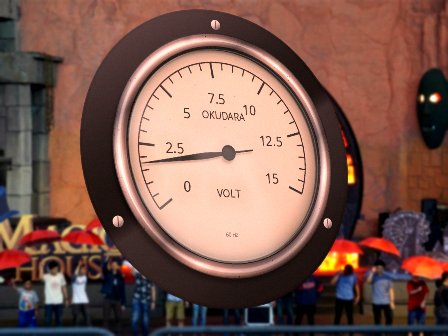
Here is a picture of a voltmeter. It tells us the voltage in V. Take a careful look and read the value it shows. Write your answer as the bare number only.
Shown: 1.75
